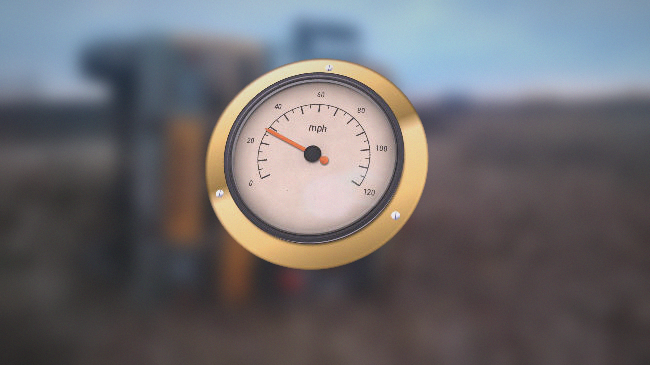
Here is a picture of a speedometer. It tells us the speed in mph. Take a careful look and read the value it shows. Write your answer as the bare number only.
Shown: 27.5
